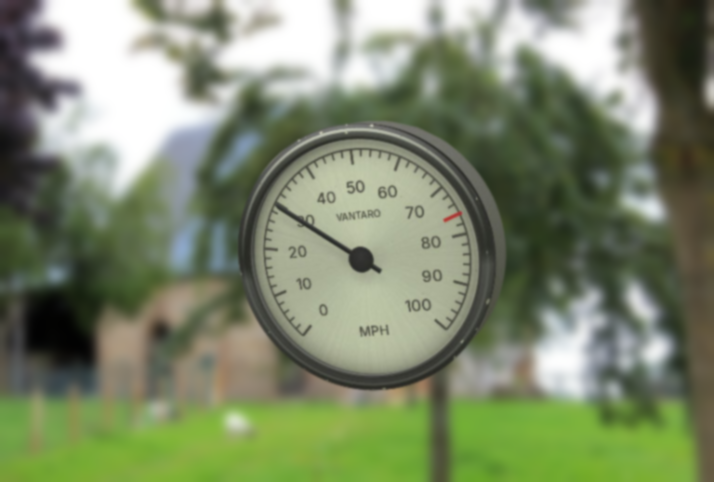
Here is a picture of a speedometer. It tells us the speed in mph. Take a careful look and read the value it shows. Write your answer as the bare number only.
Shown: 30
